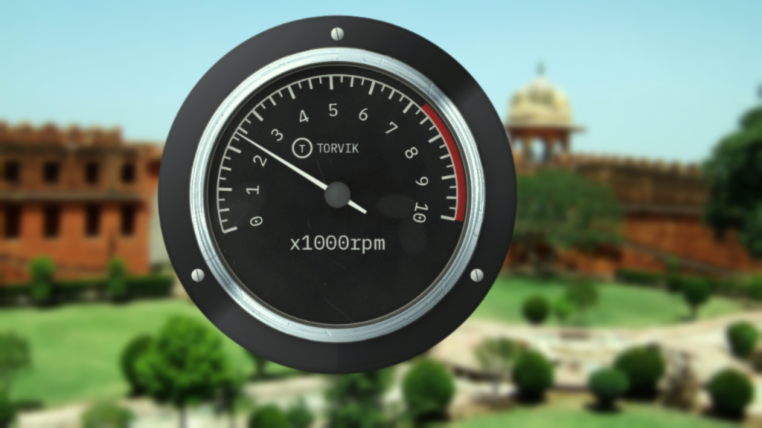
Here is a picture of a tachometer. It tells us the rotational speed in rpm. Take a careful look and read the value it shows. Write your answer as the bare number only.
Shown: 2375
